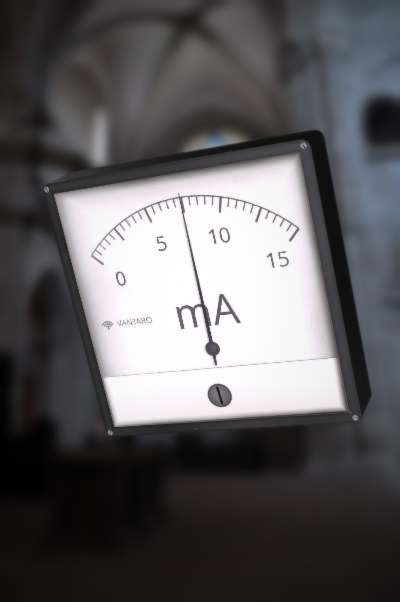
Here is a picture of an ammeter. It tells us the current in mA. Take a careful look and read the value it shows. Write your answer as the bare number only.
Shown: 7.5
